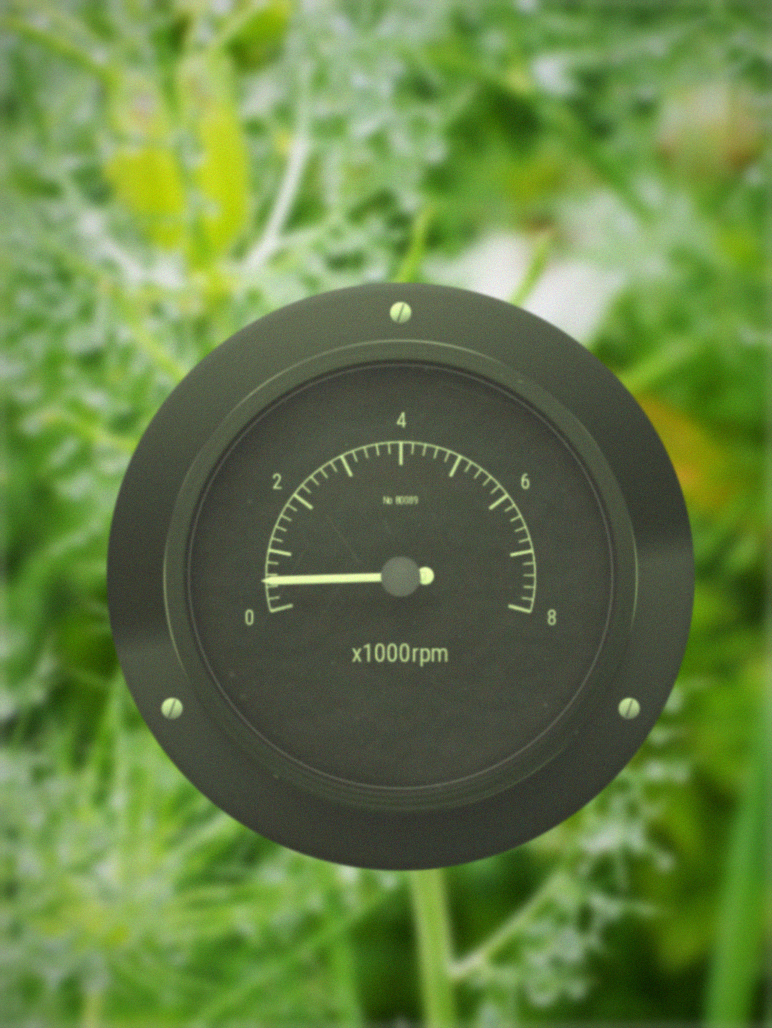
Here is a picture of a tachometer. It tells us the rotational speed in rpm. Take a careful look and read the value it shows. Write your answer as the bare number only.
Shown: 500
